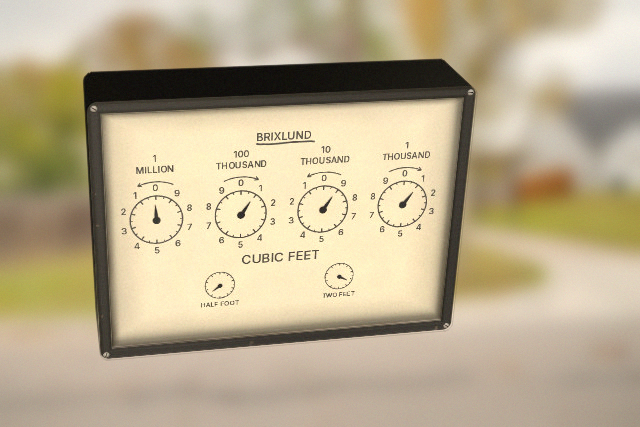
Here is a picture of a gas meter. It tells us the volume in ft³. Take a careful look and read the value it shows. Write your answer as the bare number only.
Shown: 9100
